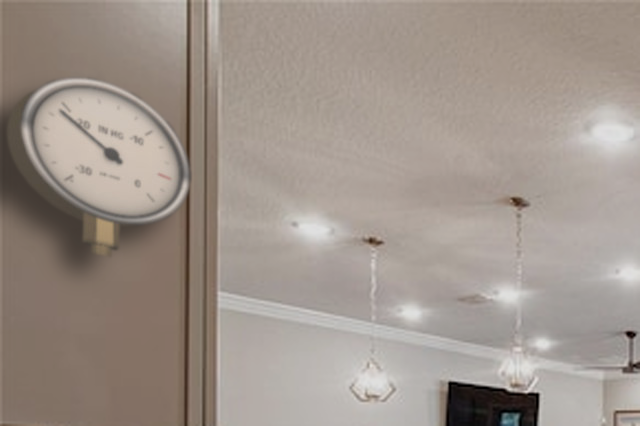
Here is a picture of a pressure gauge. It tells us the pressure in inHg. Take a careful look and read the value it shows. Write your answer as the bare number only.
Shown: -21
